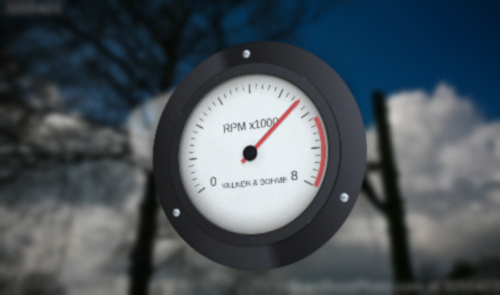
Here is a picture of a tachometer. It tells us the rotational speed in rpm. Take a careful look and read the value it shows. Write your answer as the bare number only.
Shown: 5600
